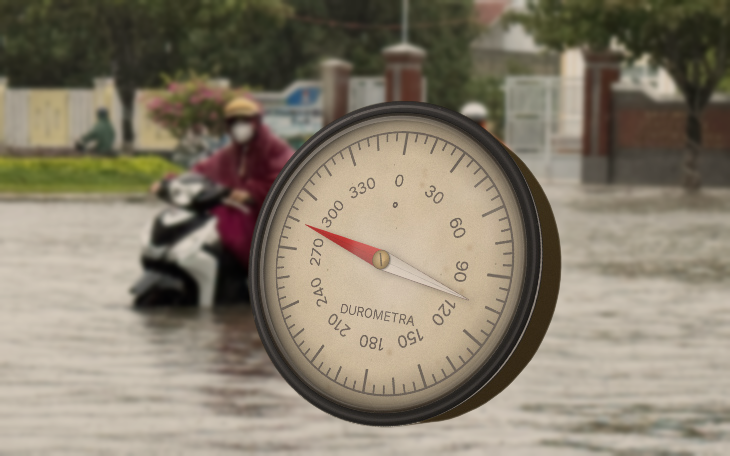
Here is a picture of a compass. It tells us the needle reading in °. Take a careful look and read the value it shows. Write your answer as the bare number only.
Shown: 285
